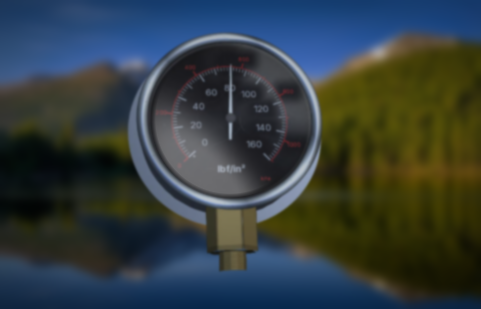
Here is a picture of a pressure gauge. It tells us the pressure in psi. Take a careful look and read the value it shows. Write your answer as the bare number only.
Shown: 80
